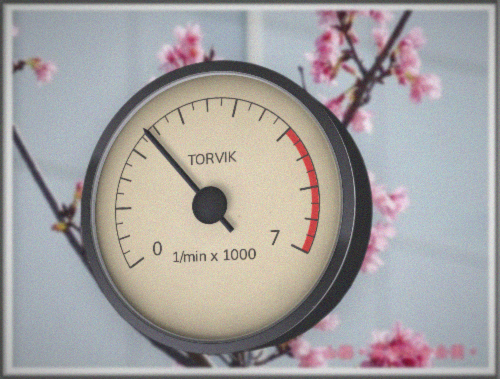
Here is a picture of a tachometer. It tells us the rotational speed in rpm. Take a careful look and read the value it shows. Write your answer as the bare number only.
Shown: 2375
